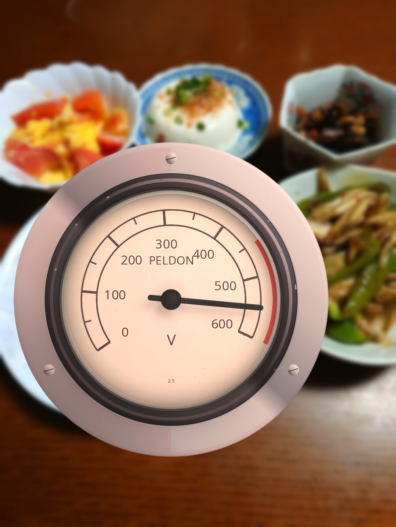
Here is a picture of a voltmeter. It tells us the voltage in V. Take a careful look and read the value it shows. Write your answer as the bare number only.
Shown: 550
